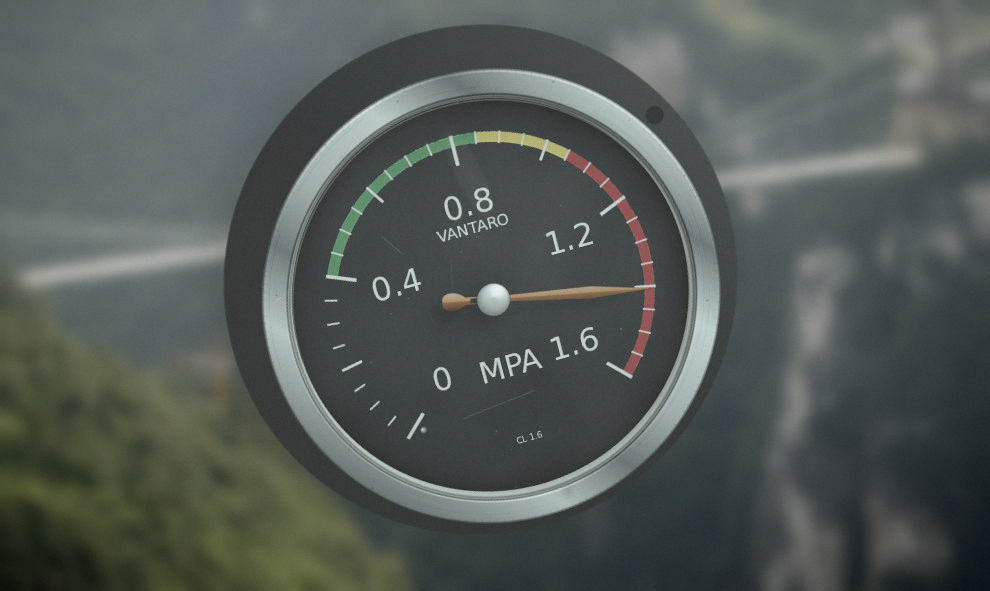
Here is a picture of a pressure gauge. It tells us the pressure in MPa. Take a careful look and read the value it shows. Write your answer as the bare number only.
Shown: 1.4
